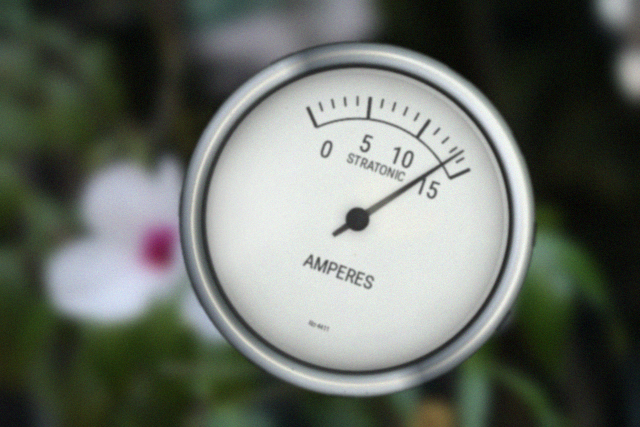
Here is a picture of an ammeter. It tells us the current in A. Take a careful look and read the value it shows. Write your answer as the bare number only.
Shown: 13.5
